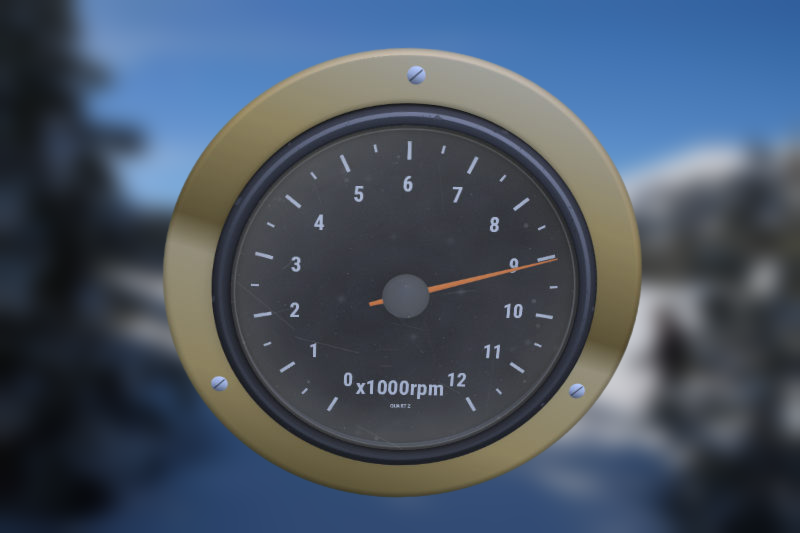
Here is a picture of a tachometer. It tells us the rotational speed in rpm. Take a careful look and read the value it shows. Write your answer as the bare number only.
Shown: 9000
